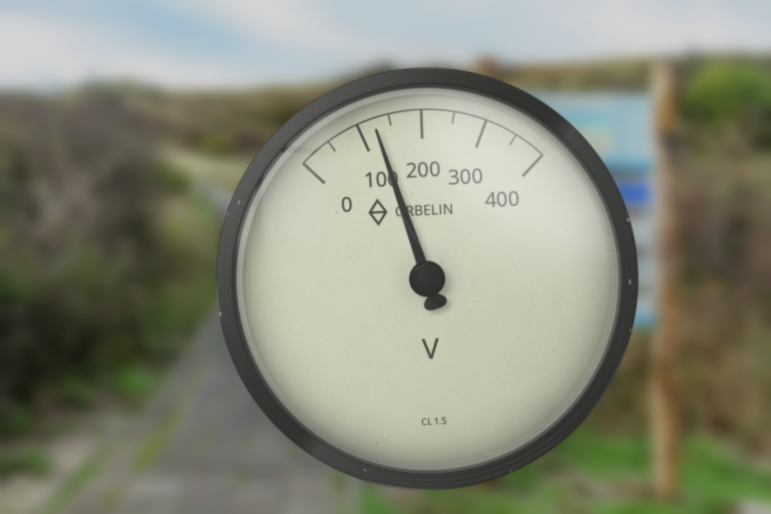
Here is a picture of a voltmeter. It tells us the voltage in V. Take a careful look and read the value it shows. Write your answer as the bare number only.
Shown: 125
